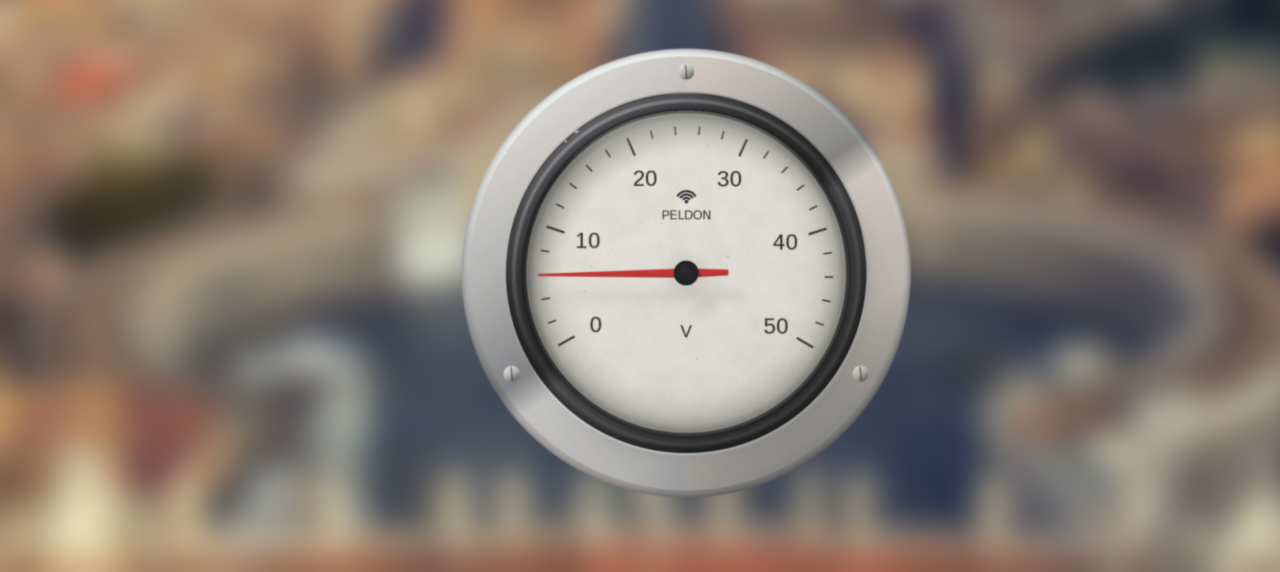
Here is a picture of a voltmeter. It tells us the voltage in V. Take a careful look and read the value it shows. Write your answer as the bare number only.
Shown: 6
